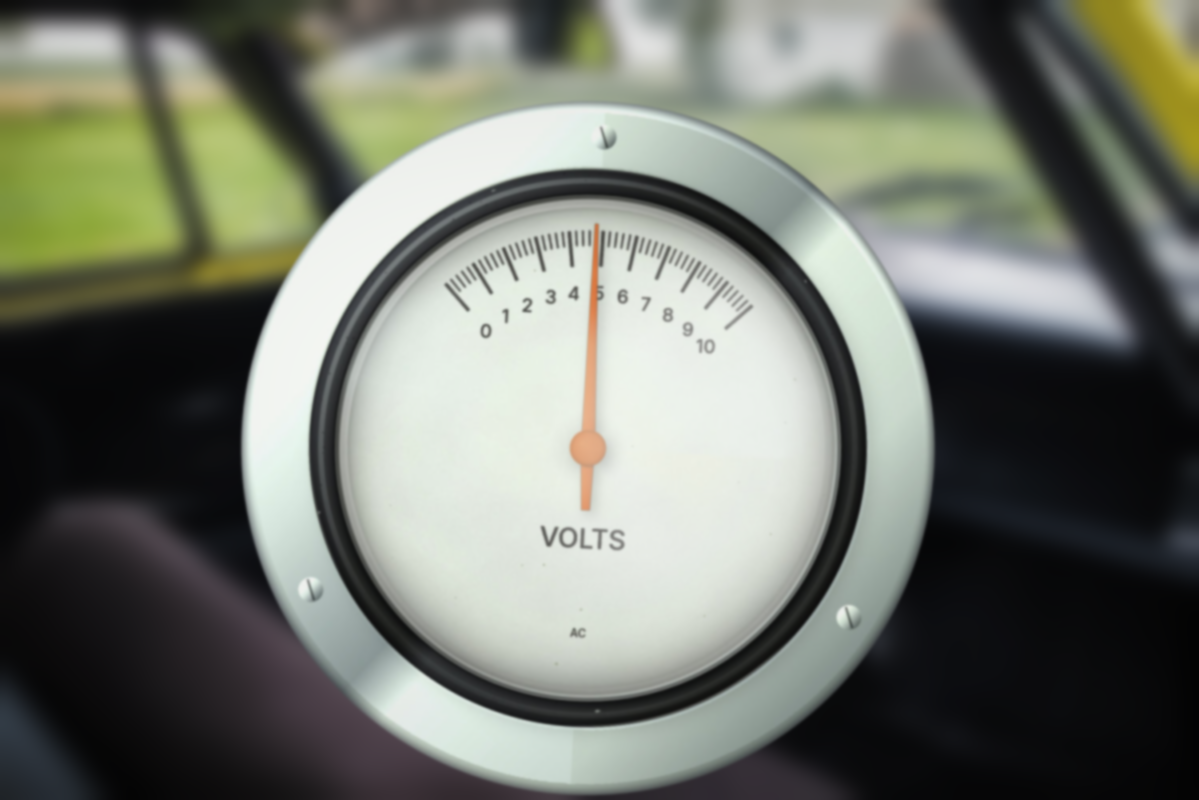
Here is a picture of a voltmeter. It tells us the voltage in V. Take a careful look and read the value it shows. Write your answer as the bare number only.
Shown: 4.8
